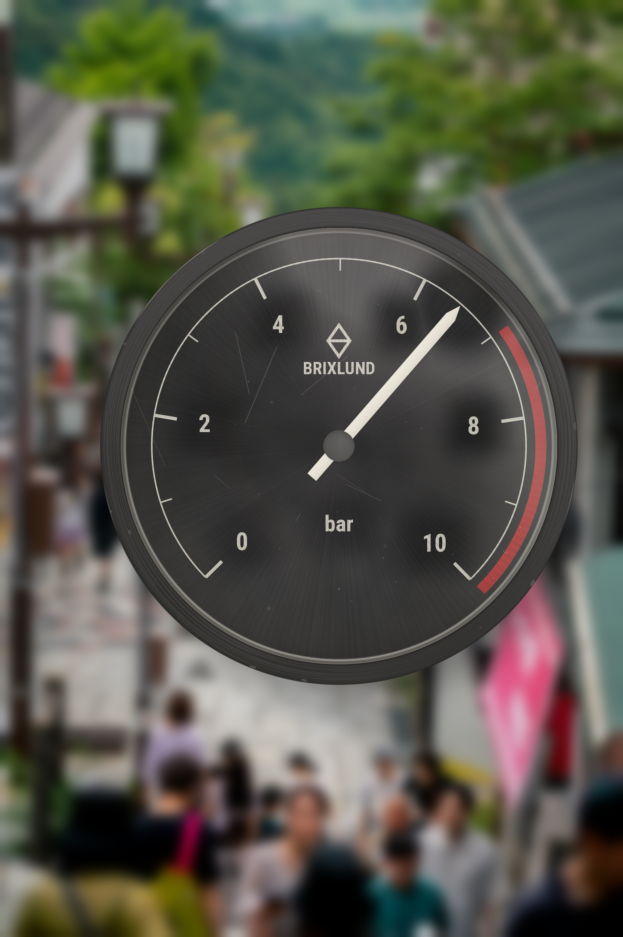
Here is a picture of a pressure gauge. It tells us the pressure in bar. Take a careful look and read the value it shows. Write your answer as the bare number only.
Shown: 6.5
